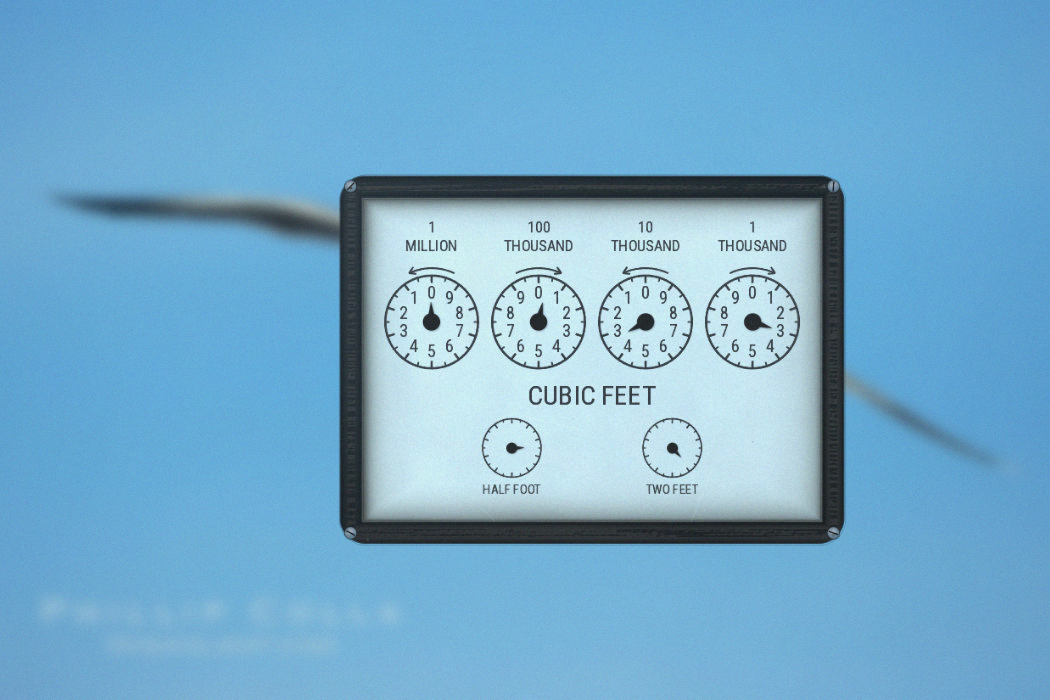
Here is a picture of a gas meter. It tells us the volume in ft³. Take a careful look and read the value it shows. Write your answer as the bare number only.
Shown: 3300
